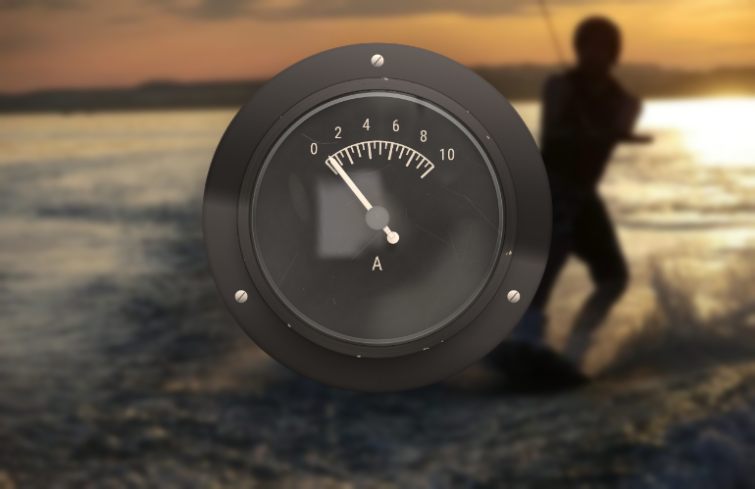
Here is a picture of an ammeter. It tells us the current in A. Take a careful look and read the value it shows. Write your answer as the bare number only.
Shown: 0.5
